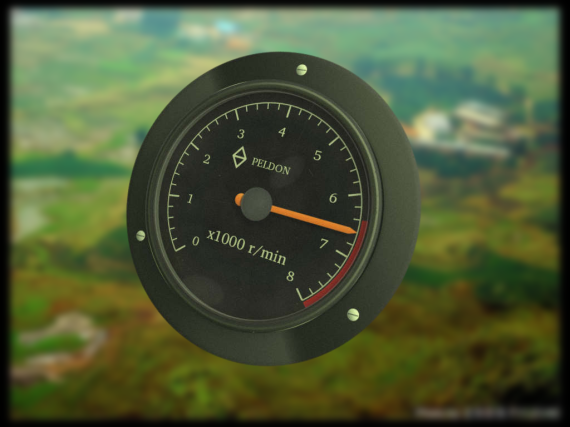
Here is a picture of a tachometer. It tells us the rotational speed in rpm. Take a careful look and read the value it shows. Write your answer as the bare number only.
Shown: 6600
